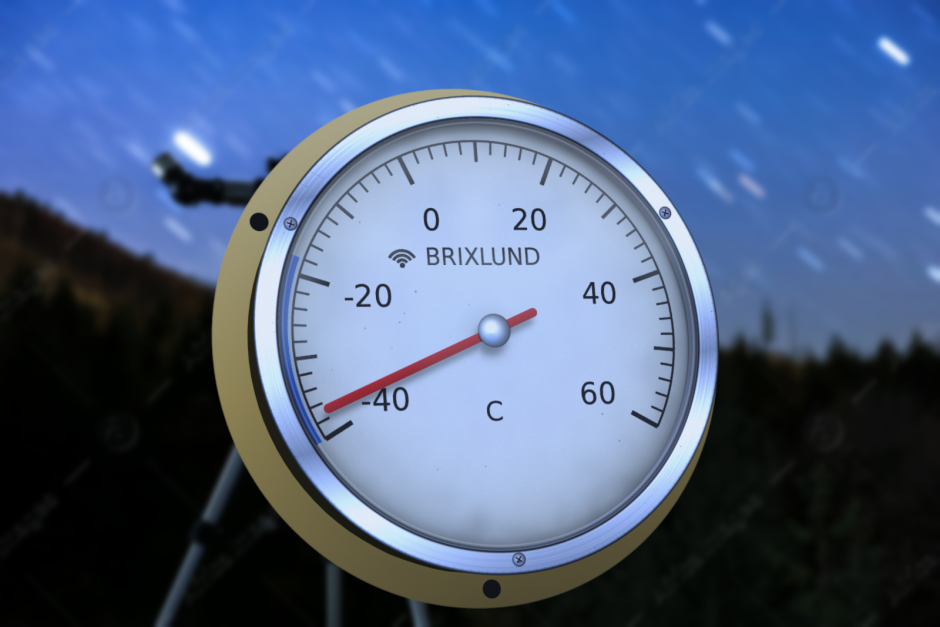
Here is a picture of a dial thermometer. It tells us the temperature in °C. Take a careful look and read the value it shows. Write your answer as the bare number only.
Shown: -37
